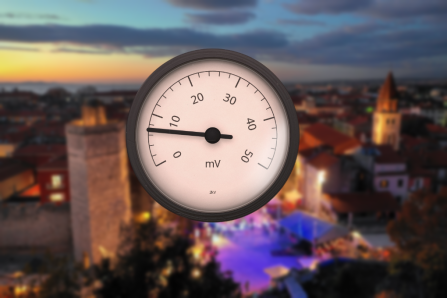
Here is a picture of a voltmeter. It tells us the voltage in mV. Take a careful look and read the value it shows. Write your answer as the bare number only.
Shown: 7
